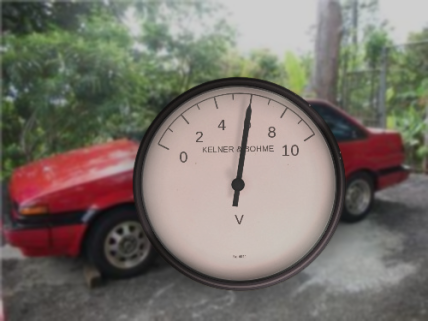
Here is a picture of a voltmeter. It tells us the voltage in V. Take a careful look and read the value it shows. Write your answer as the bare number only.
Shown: 6
